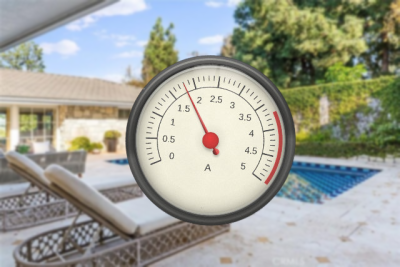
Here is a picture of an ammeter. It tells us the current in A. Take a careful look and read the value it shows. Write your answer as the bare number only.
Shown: 1.8
